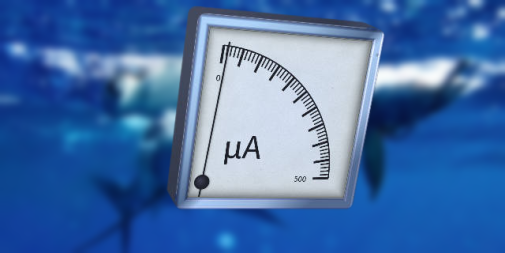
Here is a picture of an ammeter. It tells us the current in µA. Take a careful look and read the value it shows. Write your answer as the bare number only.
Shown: 10
